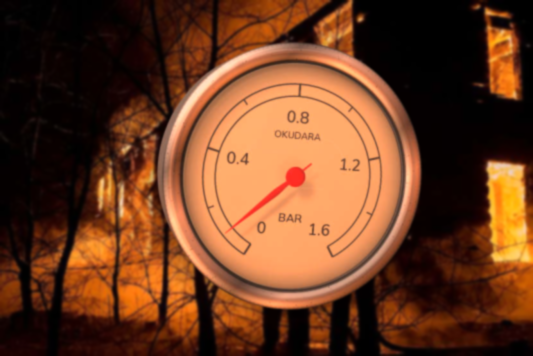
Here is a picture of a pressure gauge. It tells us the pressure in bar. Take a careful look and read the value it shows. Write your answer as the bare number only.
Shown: 0.1
